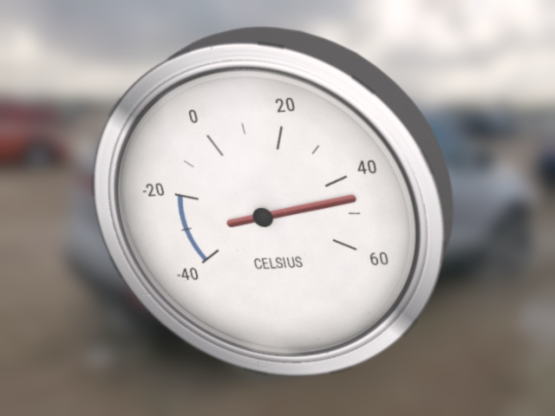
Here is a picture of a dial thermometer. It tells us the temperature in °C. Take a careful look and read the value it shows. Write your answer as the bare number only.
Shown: 45
